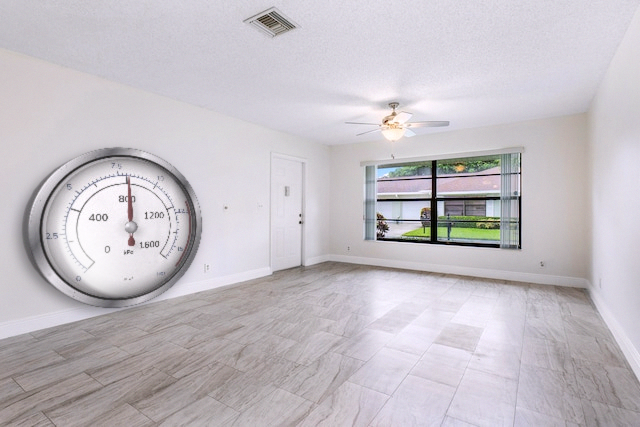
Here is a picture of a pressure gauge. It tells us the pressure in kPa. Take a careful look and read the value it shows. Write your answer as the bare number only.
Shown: 800
